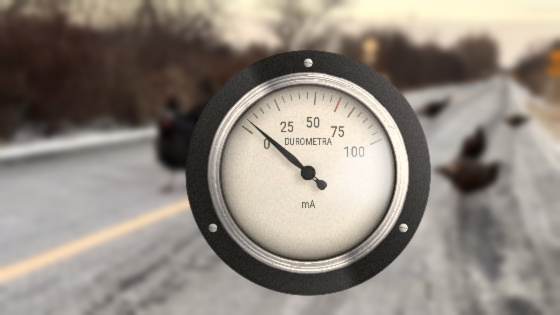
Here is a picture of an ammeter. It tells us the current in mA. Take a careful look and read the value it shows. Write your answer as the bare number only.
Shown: 5
